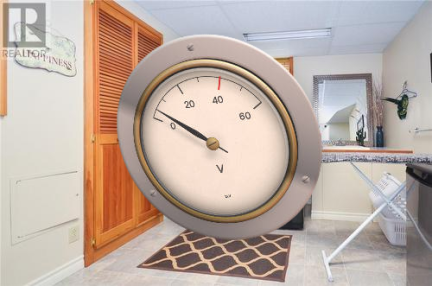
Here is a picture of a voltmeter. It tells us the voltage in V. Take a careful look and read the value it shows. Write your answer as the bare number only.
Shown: 5
